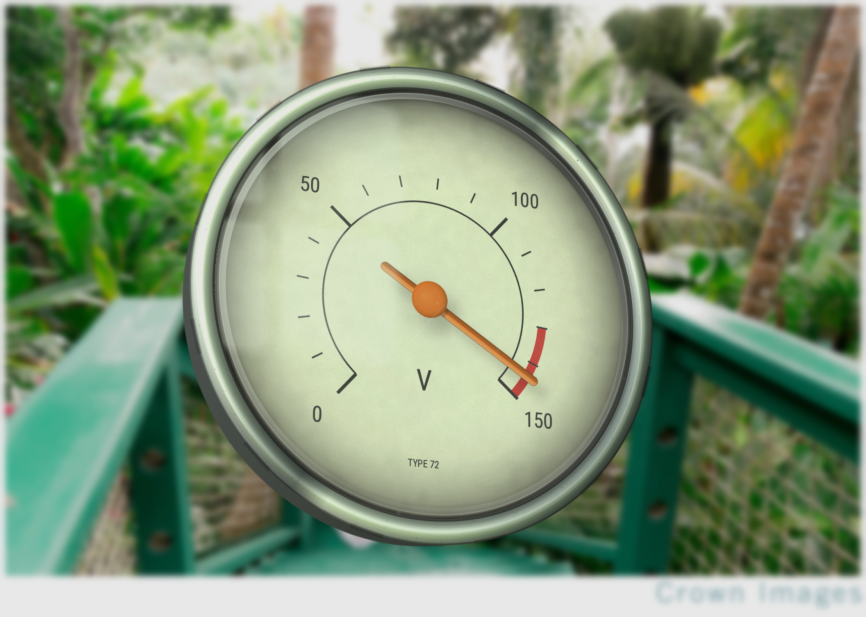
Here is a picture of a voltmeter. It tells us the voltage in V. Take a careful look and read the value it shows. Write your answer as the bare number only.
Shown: 145
